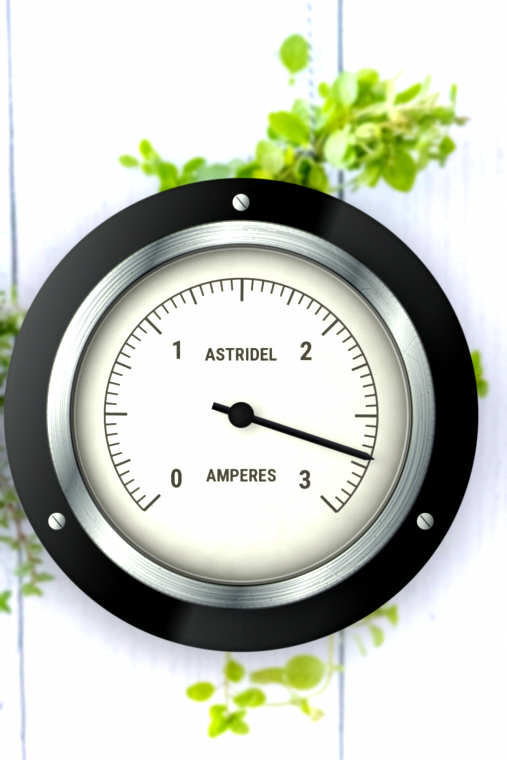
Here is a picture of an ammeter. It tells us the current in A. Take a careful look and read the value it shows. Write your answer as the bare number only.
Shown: 2.7
